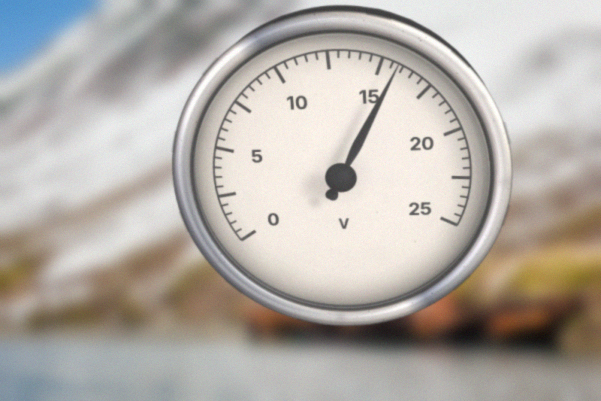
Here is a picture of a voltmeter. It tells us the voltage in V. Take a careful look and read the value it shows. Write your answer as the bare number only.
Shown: 15.75
